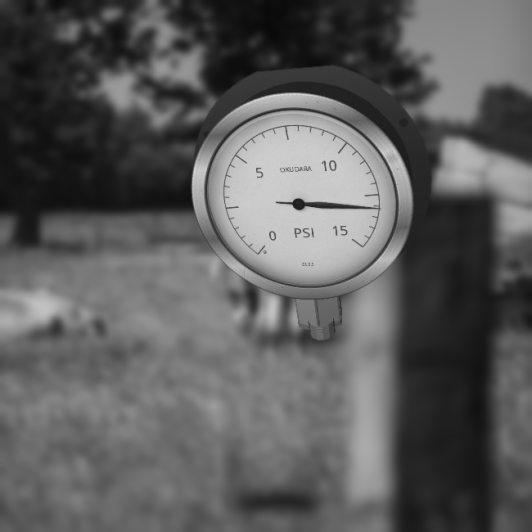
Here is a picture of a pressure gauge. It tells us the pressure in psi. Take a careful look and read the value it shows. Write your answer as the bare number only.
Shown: 13
